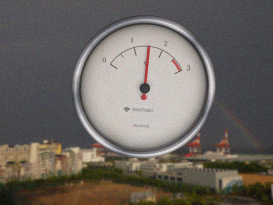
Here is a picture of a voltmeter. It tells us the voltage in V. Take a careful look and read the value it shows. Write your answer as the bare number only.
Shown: 1.5
